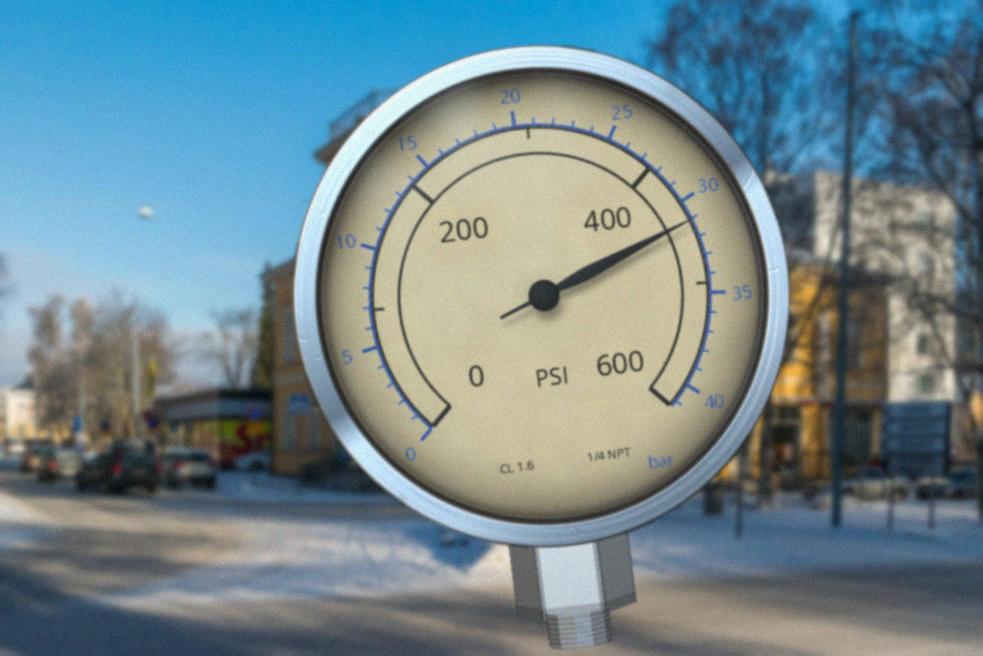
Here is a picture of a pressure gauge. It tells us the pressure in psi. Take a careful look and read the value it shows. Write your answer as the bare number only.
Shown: 450
